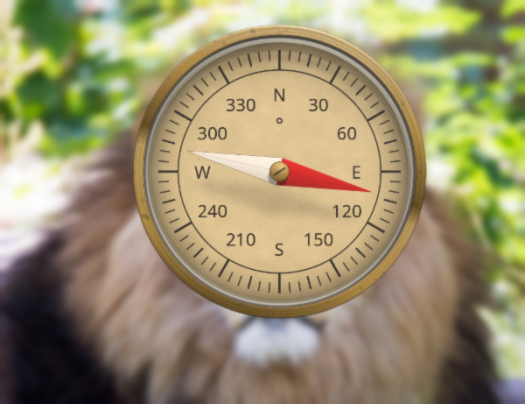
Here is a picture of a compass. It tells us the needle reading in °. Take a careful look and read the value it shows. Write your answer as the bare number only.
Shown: 102.5
